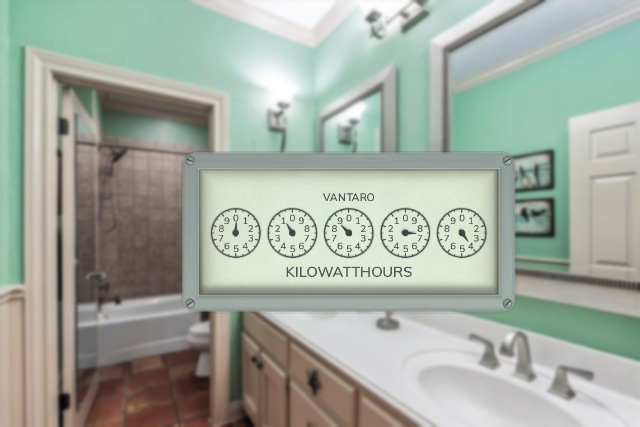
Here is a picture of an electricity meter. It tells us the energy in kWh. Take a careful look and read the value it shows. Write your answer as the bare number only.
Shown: 874
